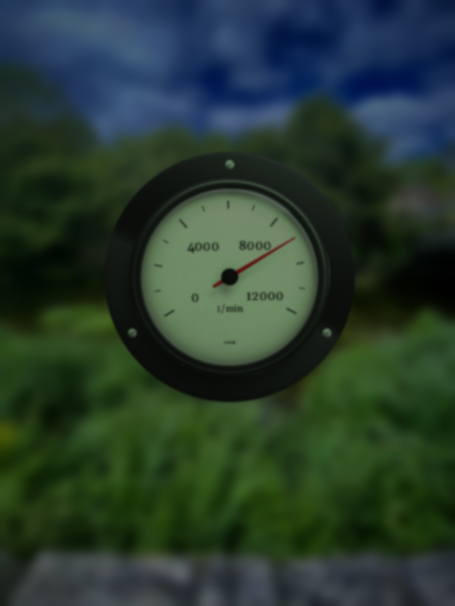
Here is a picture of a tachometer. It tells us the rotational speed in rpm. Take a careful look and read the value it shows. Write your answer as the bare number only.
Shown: 9000
